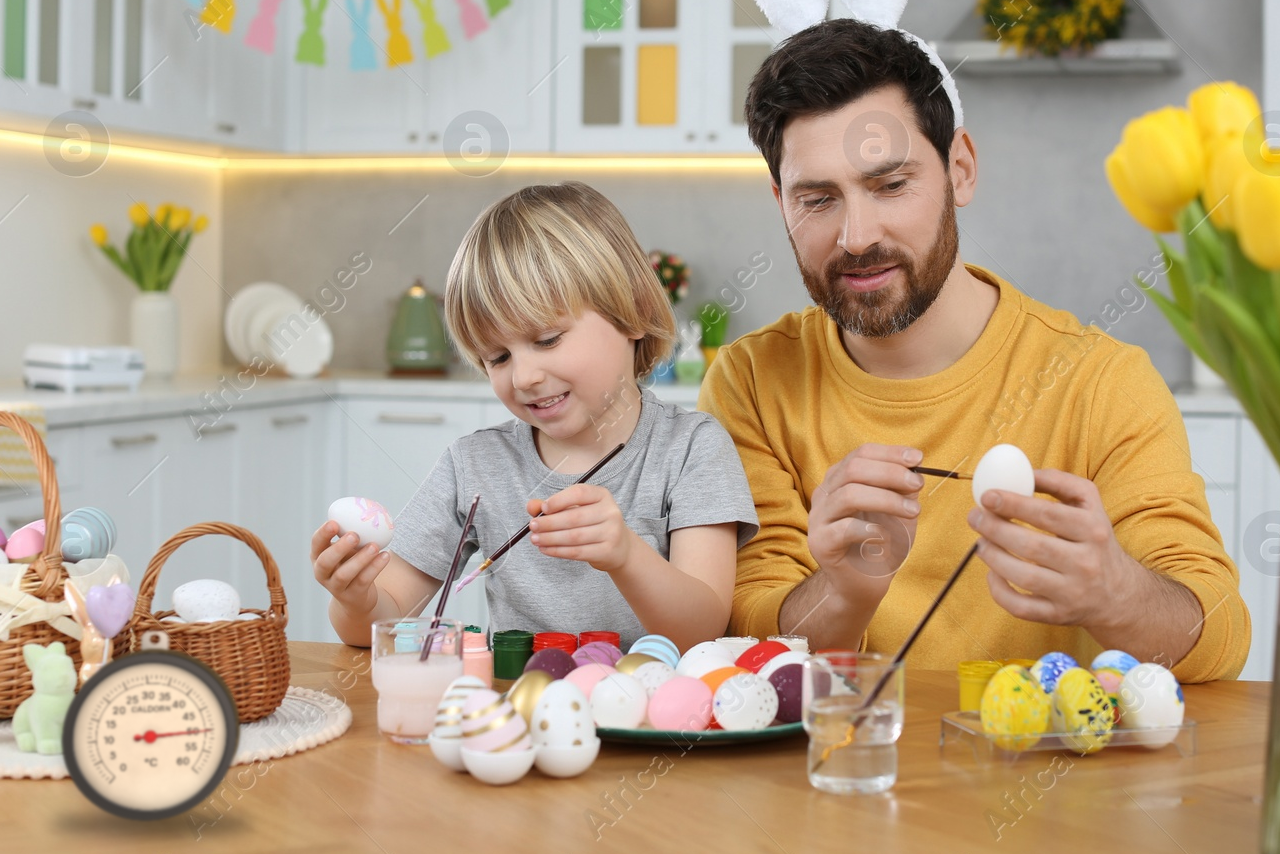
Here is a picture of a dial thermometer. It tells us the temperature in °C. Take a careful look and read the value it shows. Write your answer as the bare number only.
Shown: 50
